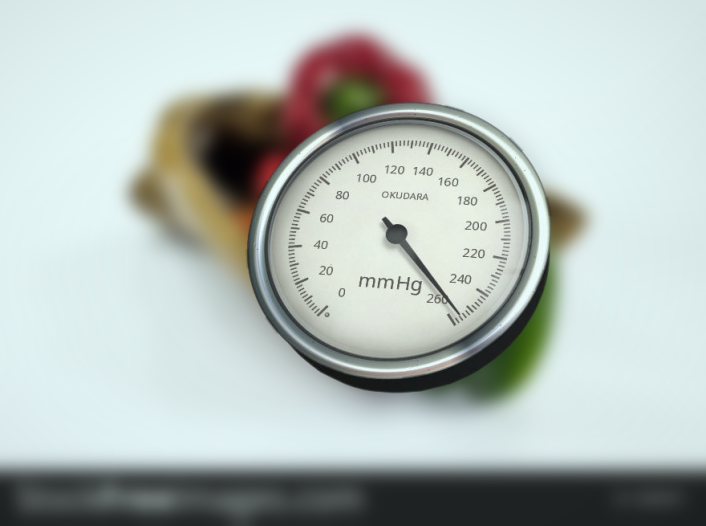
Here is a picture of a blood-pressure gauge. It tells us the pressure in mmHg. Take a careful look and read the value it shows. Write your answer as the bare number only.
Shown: 256
